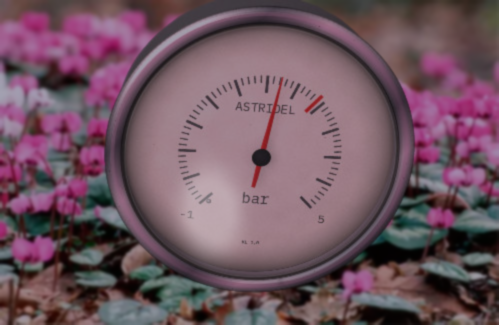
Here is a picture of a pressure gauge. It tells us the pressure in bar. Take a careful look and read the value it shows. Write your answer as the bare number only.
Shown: 2.2
